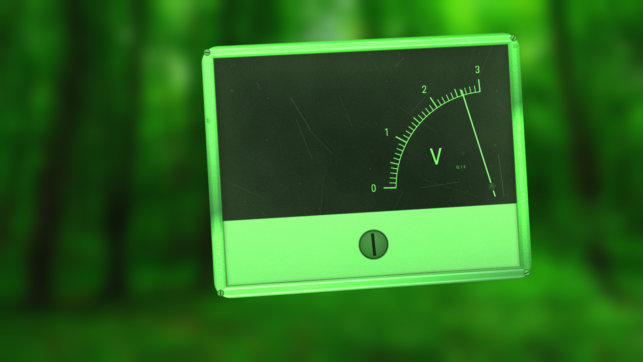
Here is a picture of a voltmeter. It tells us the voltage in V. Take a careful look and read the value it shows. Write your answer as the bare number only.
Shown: 2.6
